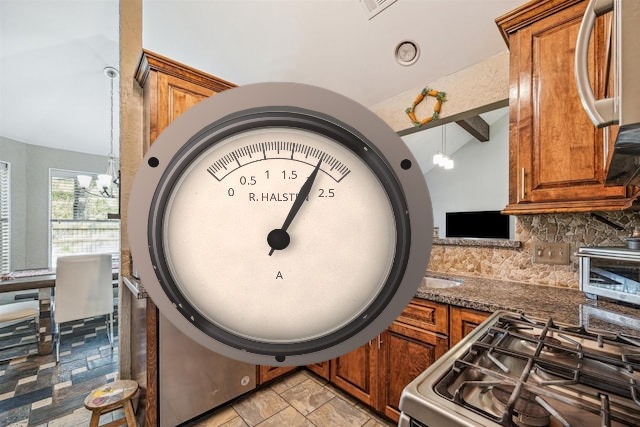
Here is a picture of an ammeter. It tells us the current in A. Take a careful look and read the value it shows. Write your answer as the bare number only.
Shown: 2
